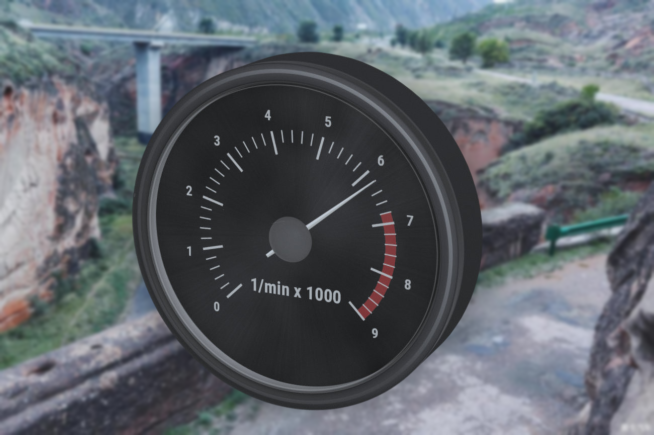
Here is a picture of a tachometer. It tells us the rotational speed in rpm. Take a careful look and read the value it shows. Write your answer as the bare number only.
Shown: 6200
